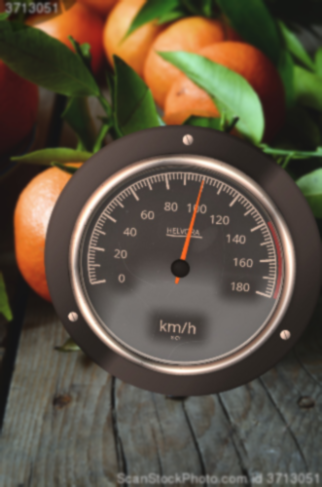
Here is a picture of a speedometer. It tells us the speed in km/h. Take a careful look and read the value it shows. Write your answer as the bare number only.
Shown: 100
